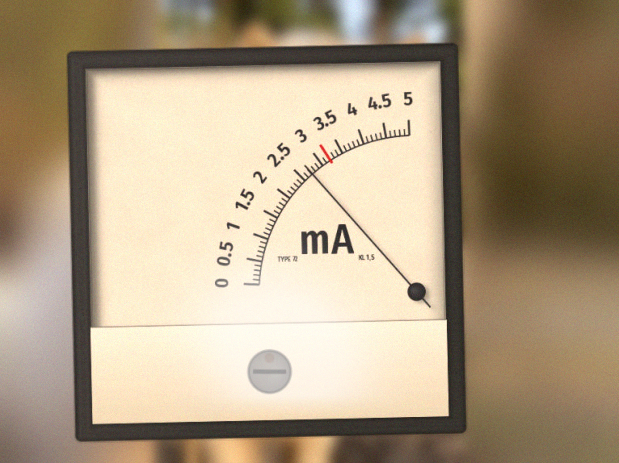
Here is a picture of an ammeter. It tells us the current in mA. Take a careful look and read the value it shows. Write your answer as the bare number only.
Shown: 2.7
